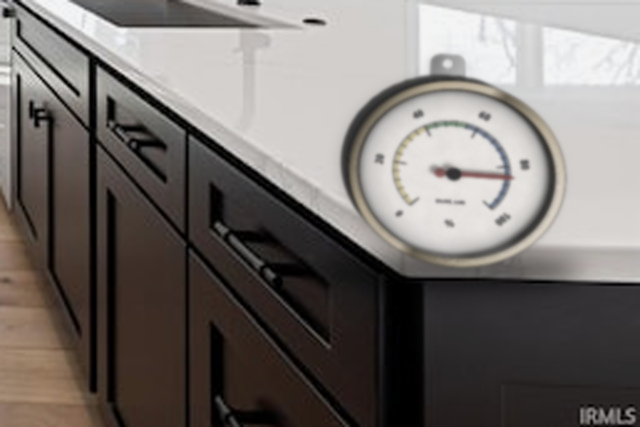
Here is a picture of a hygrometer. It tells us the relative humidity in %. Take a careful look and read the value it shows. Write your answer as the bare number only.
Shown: 84
